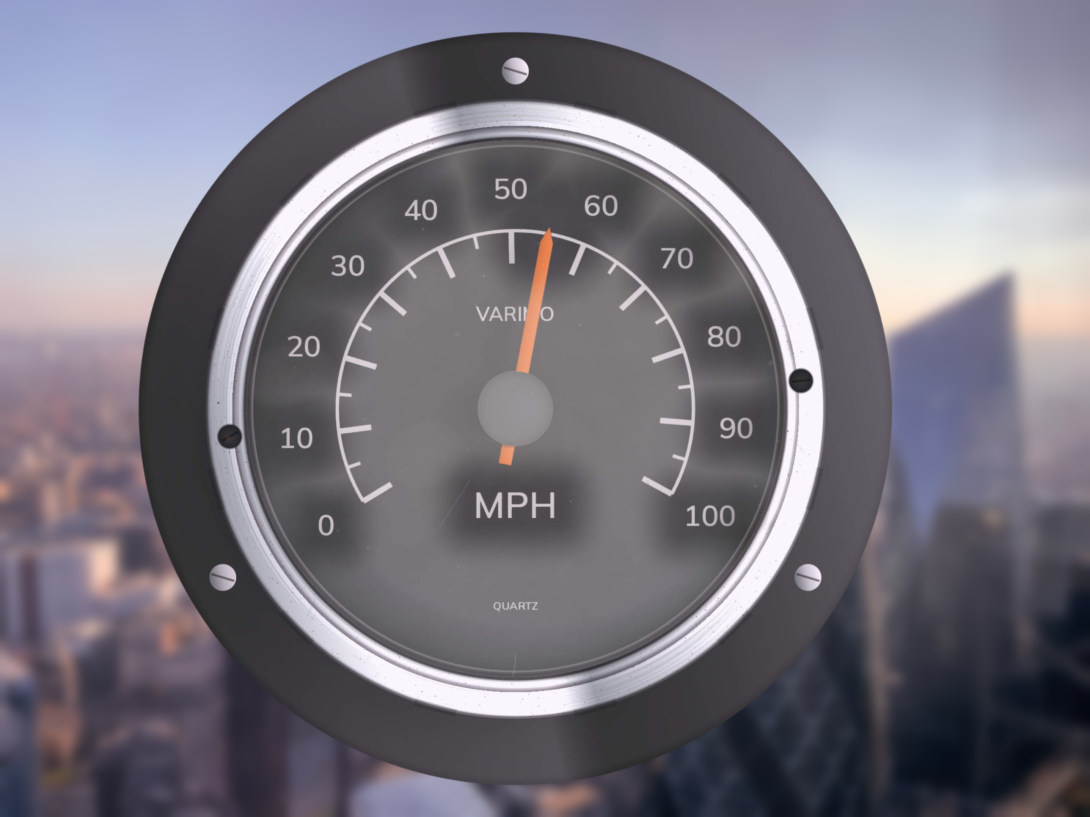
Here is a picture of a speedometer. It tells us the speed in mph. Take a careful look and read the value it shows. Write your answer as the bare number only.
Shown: 55
